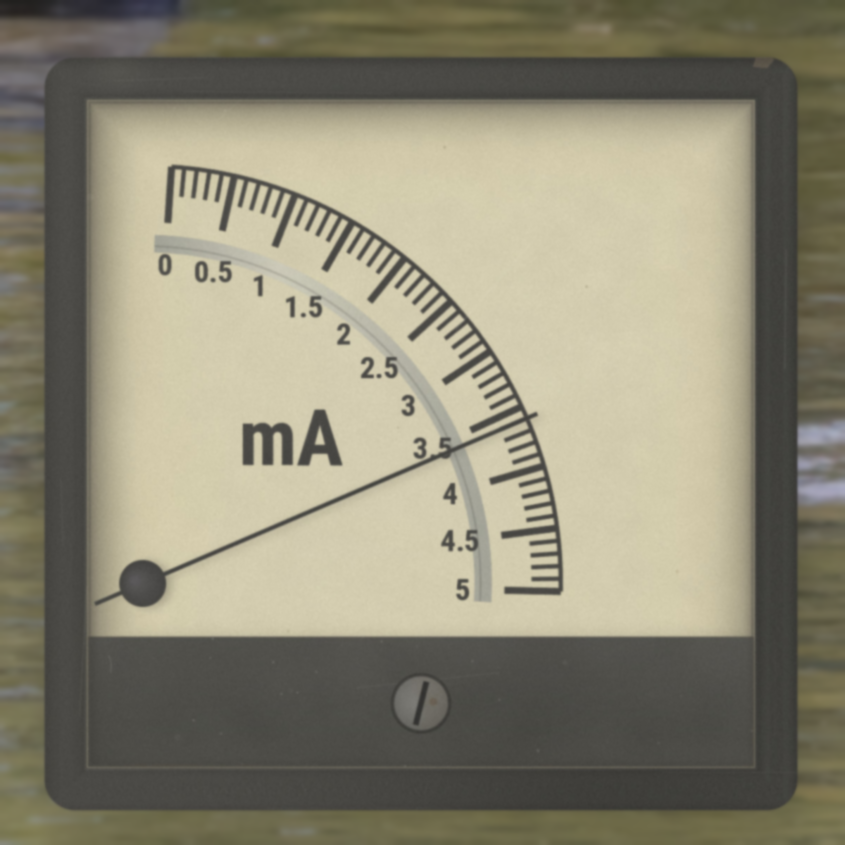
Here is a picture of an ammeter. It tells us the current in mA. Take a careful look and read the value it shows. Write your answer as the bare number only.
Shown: 3.6
